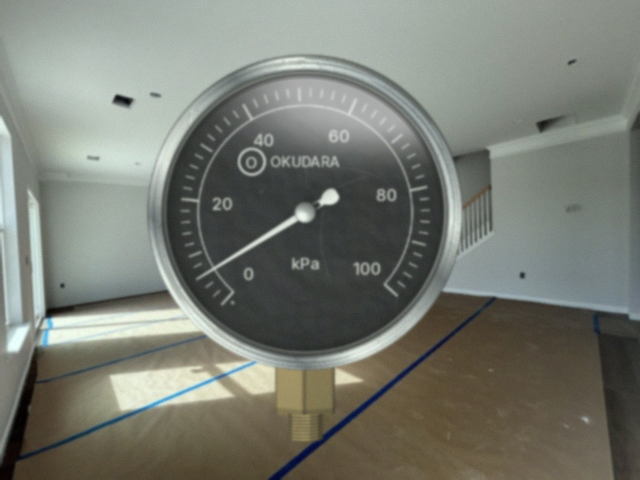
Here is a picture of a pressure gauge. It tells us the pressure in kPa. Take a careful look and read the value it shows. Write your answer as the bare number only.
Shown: 6
